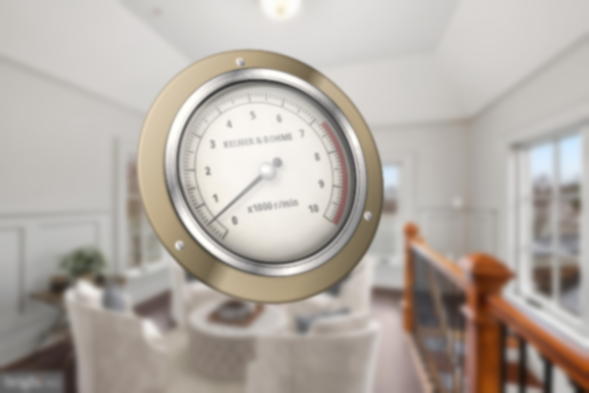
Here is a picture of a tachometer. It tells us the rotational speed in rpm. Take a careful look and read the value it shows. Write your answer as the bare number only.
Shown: 500
